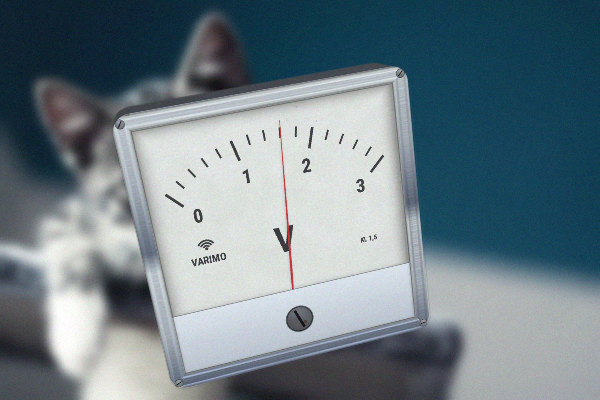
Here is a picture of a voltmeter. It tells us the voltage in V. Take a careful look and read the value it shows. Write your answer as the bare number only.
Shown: 1.6
